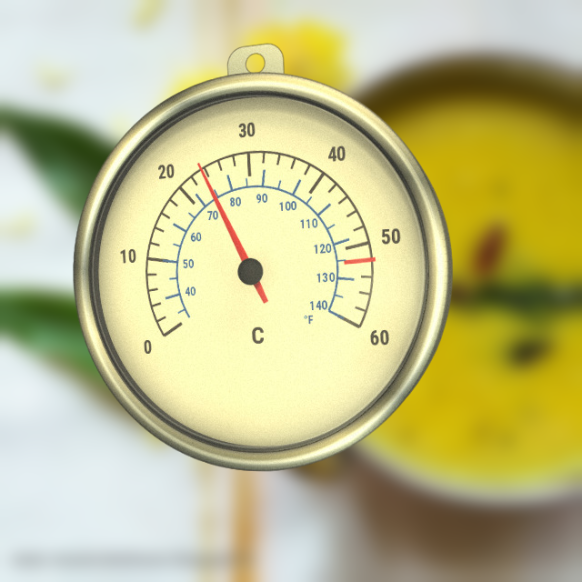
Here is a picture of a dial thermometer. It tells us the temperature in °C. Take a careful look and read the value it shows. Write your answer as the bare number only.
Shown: 24
